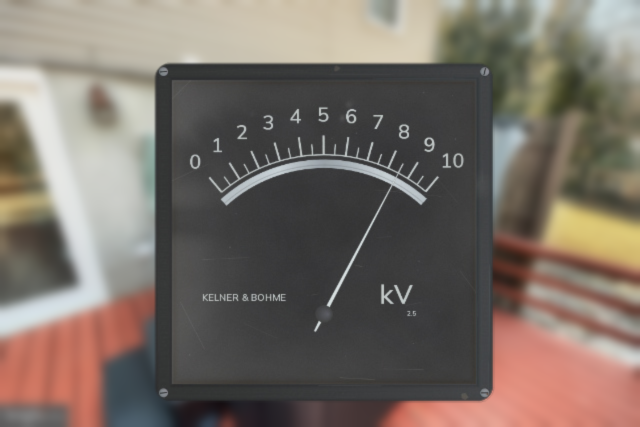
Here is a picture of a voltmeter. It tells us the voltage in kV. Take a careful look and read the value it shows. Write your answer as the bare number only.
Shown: 8.5
